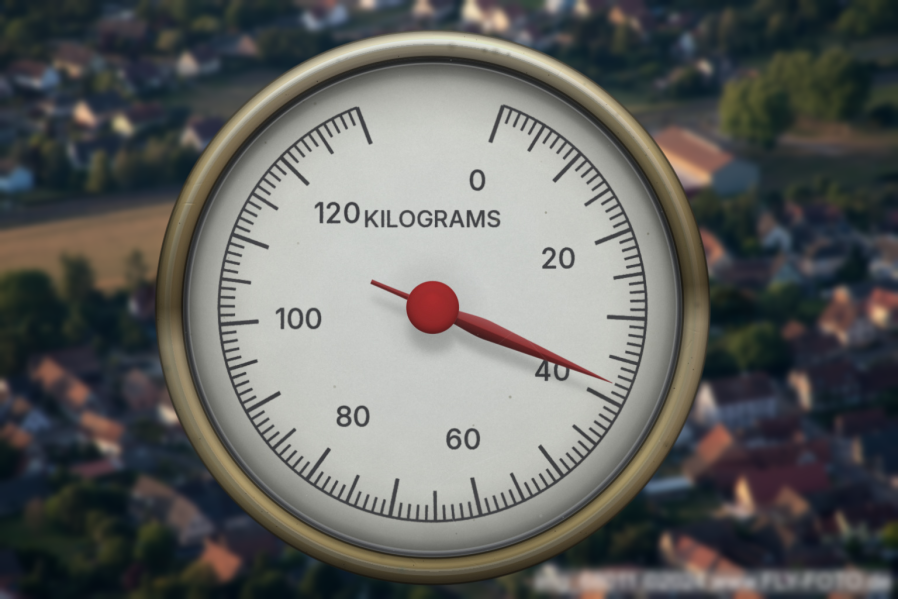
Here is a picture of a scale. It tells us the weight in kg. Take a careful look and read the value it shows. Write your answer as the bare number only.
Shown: 38
